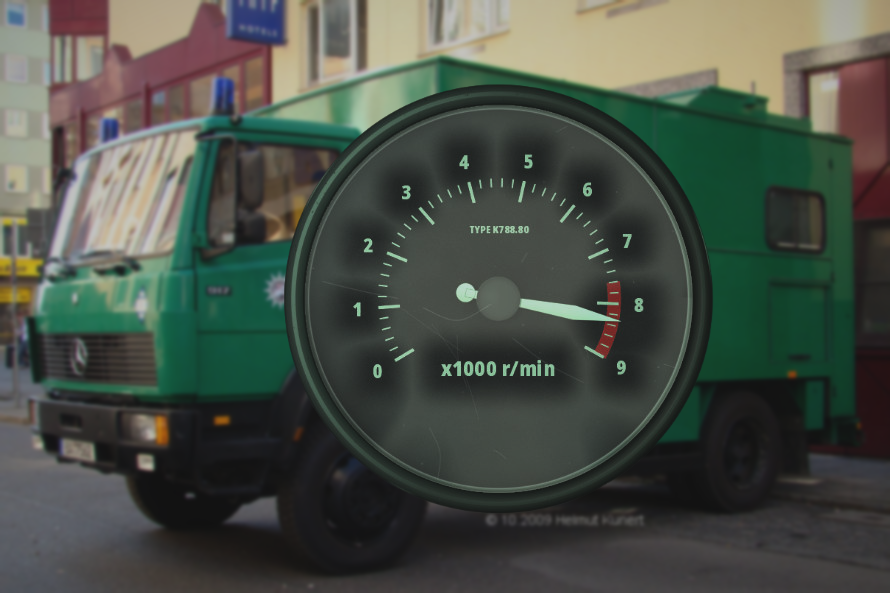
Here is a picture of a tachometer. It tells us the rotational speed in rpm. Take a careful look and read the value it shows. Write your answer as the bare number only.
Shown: 8300
